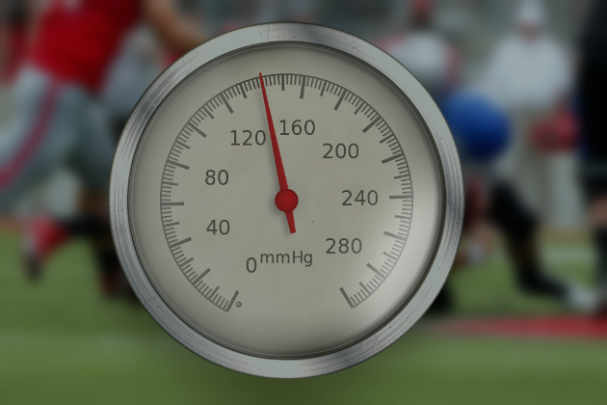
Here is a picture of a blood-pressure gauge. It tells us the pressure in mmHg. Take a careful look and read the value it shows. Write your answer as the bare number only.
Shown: 140
